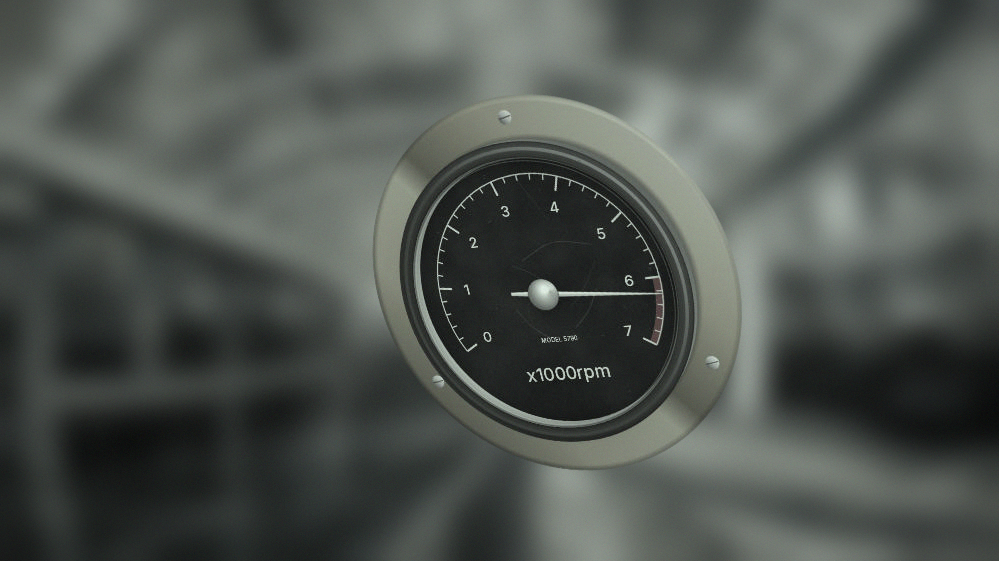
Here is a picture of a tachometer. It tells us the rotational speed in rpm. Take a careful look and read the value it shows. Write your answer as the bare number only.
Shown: 6200
